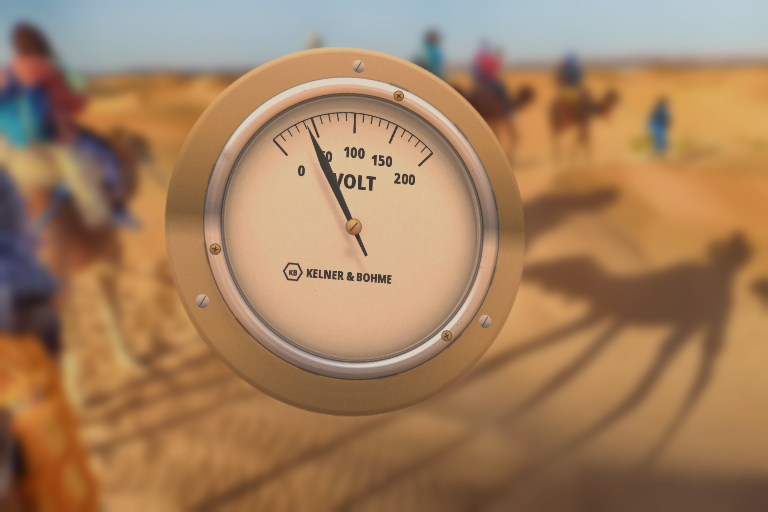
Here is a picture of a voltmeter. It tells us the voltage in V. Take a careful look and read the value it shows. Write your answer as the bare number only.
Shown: 40
